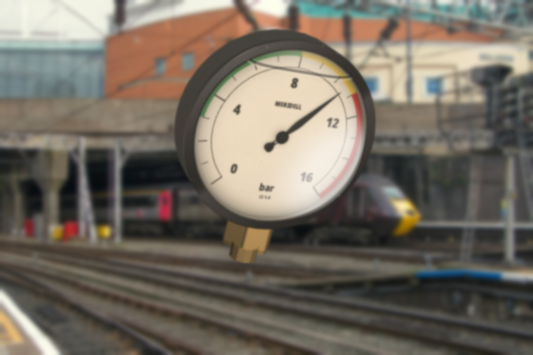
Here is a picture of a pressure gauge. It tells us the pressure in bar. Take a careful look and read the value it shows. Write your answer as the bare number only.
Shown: 10.5
